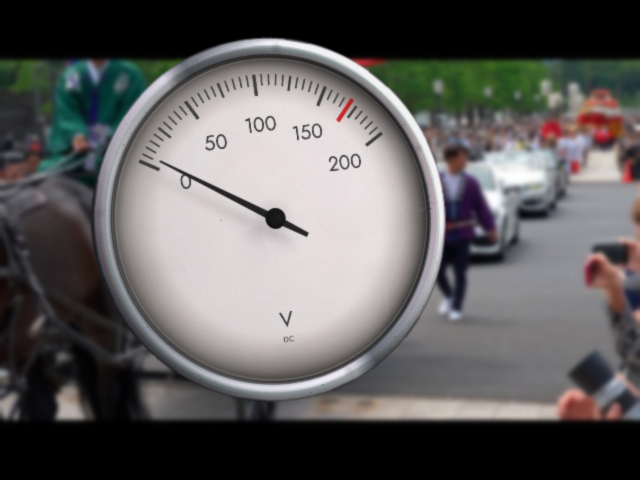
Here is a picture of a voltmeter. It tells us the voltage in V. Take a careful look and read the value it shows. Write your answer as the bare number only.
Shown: 5
